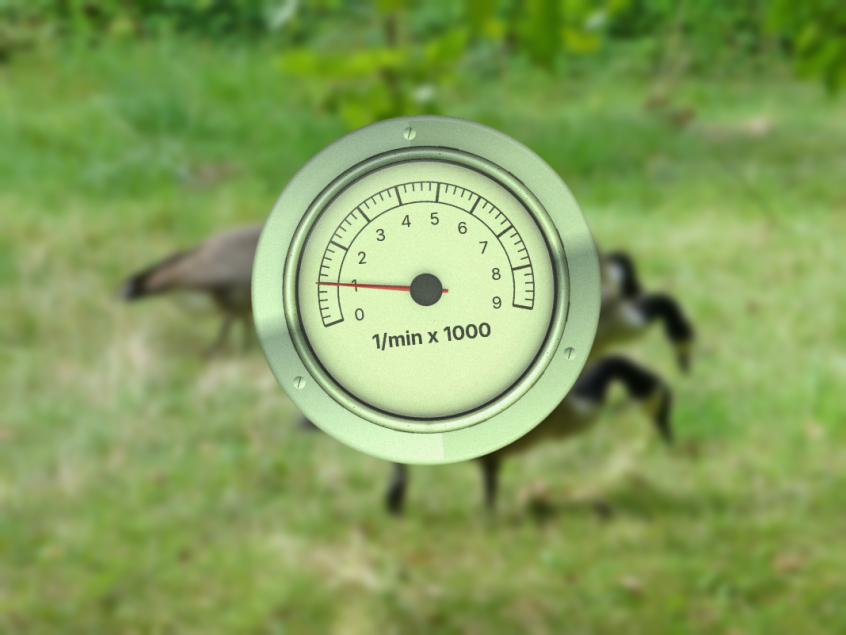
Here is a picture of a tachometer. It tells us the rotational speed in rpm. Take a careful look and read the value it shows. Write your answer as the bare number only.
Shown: 1000
